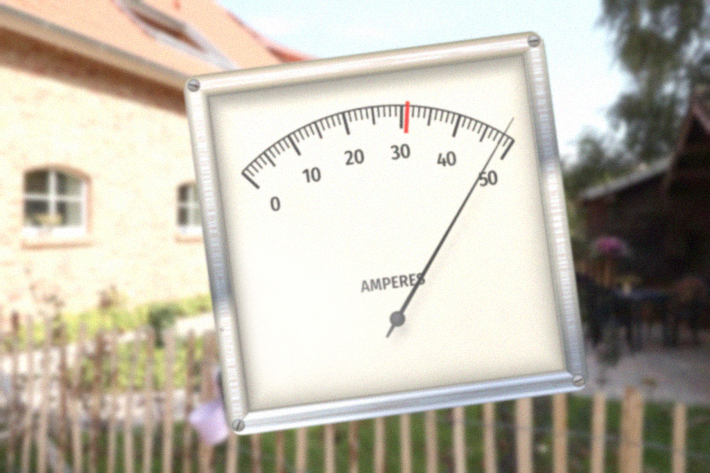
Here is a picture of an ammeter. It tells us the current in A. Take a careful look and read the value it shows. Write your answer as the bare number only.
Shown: 48
